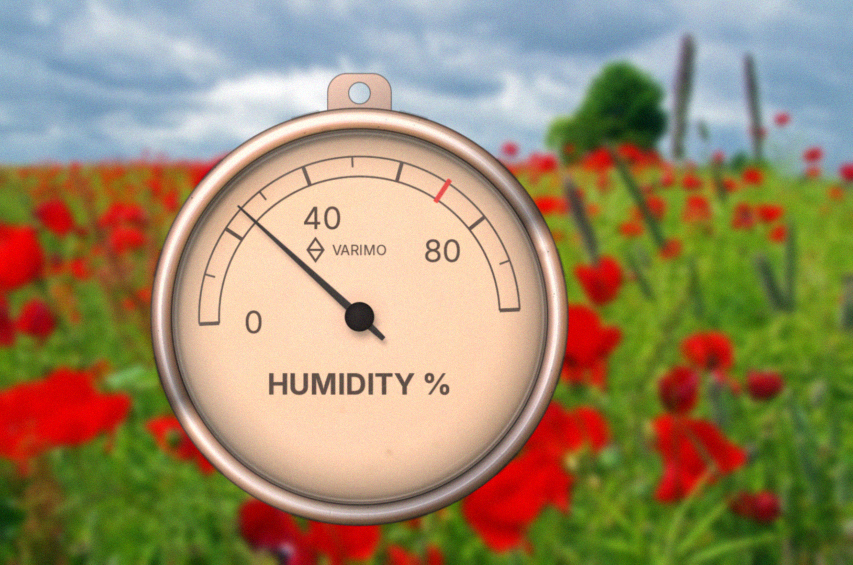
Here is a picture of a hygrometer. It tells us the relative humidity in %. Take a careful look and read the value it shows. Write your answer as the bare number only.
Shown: 25
